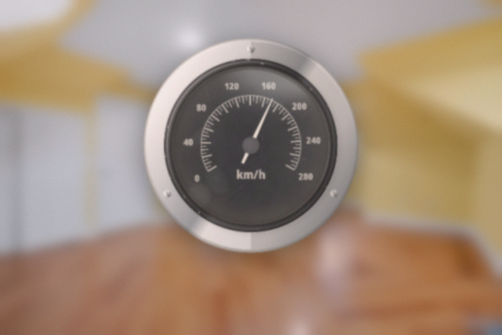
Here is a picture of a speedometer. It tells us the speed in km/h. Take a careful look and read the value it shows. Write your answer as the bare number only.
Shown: 170
